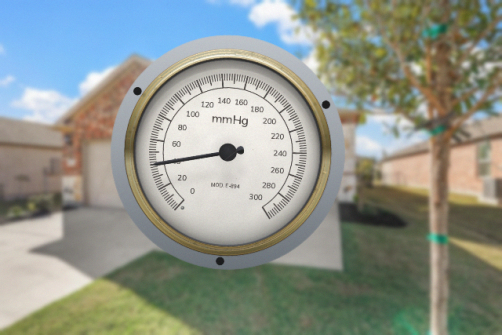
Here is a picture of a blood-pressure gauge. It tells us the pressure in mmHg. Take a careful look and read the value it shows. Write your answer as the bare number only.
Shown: 40
